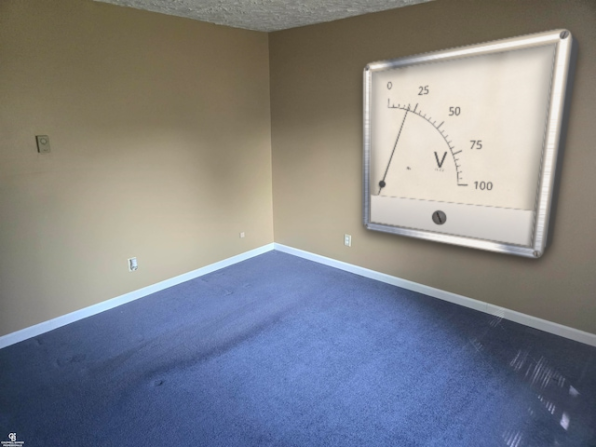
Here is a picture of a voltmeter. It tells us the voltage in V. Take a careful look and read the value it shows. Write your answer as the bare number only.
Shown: 20
